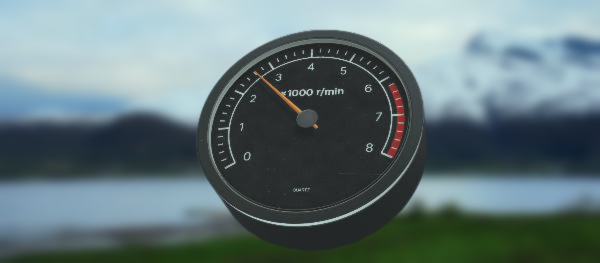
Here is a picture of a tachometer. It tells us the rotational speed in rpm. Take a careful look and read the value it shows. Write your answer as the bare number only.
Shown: 2600
